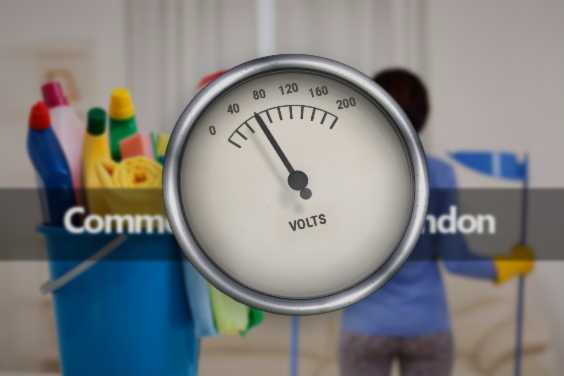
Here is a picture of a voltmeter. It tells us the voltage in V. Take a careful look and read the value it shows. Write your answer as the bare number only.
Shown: 60
